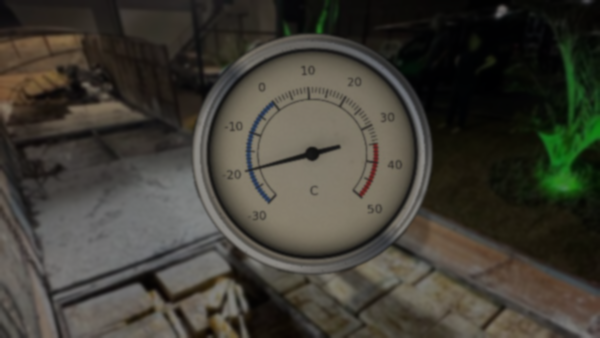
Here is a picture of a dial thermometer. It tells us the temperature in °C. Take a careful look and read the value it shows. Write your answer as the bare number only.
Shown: -20
